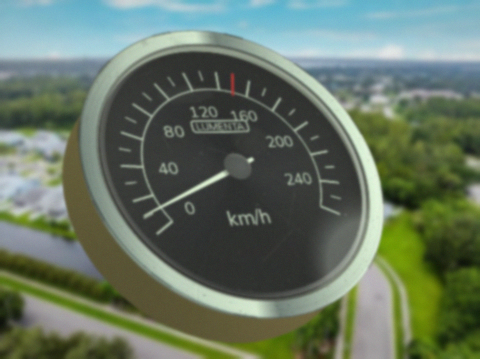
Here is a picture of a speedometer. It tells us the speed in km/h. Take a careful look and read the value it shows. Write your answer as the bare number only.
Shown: 10
